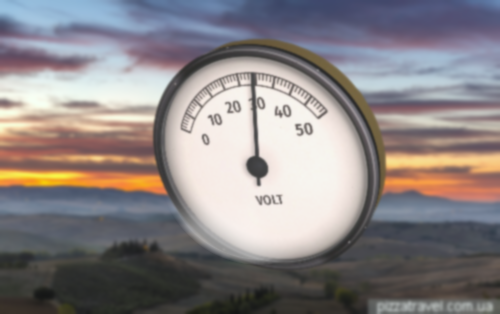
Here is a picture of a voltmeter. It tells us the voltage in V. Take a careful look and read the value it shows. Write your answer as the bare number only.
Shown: 30
